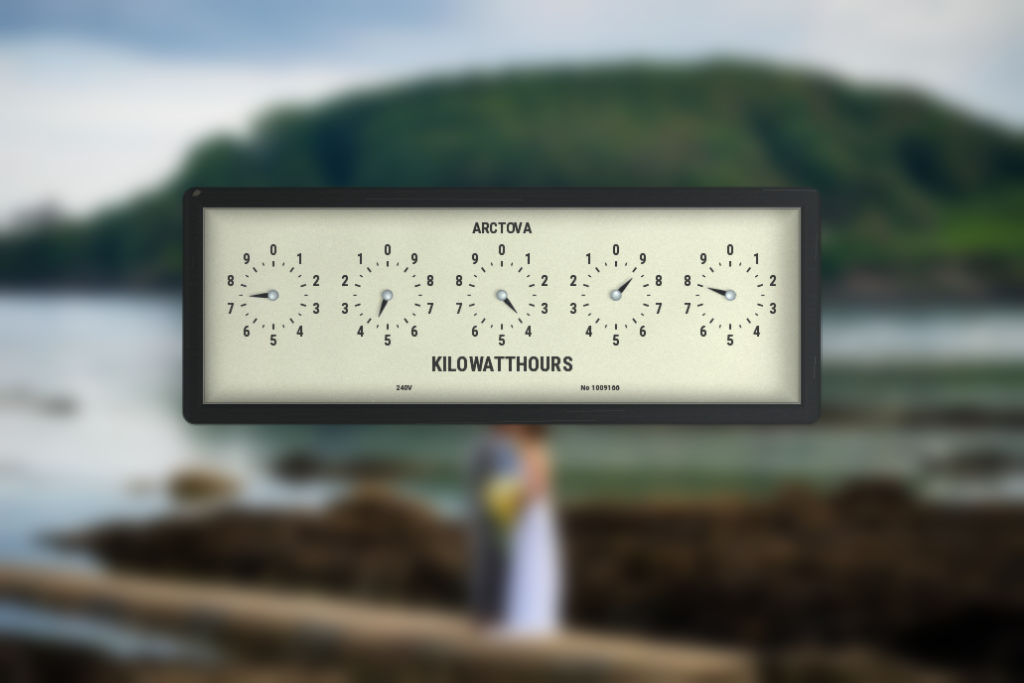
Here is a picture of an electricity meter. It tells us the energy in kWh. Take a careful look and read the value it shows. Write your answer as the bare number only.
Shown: 74388
